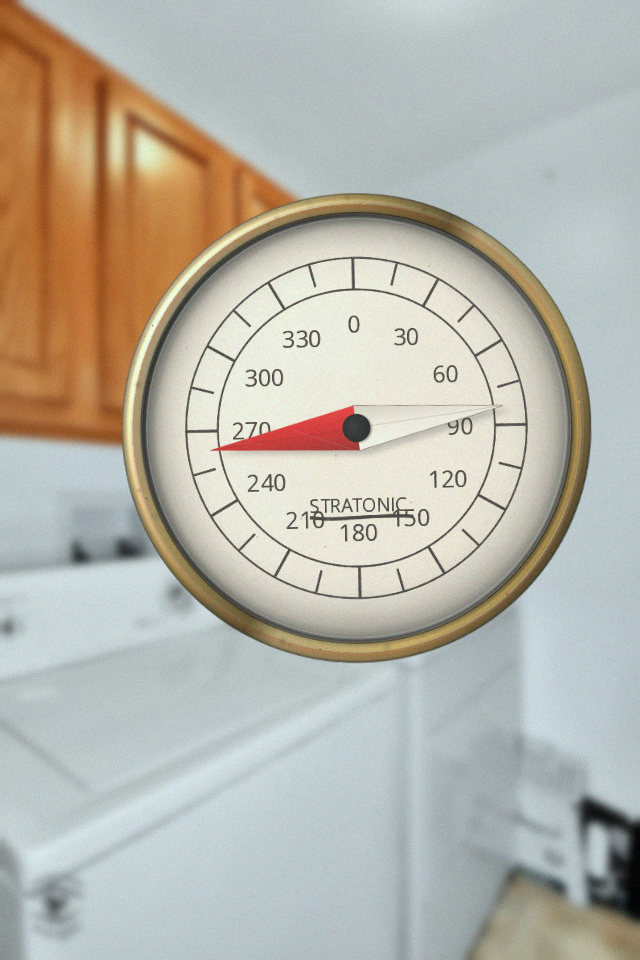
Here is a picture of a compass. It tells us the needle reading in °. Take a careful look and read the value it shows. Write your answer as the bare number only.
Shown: 262.5
